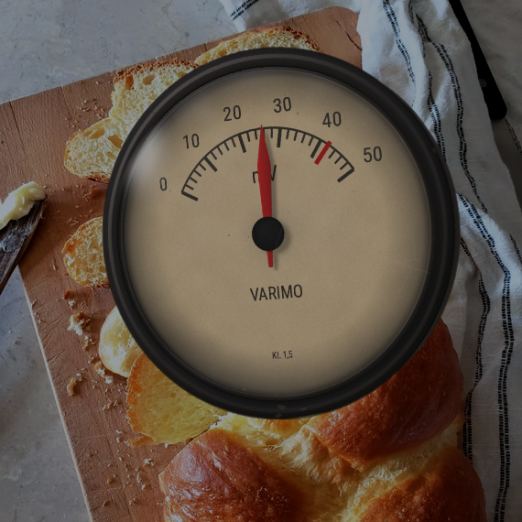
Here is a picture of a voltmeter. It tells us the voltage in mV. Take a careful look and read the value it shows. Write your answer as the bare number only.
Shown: 26
